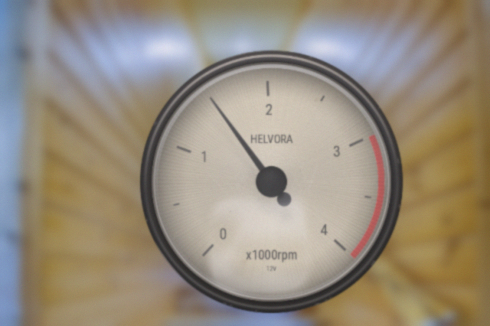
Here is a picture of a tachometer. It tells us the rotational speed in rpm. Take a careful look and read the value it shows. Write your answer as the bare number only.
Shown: 1500
